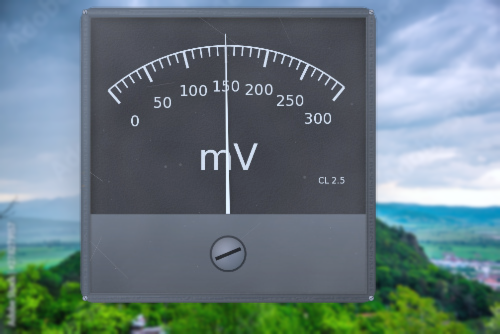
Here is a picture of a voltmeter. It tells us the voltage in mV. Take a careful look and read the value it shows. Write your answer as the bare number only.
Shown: 150
